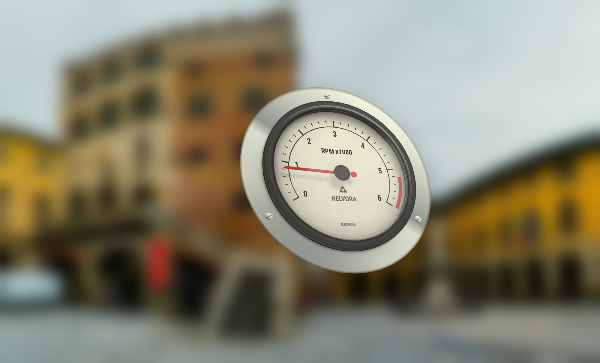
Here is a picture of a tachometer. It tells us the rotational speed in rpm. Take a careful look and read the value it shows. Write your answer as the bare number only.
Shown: 800
